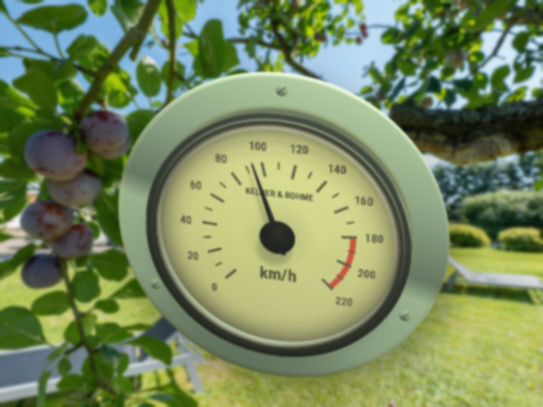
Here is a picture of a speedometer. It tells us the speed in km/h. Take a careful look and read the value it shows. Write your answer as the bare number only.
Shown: 95
